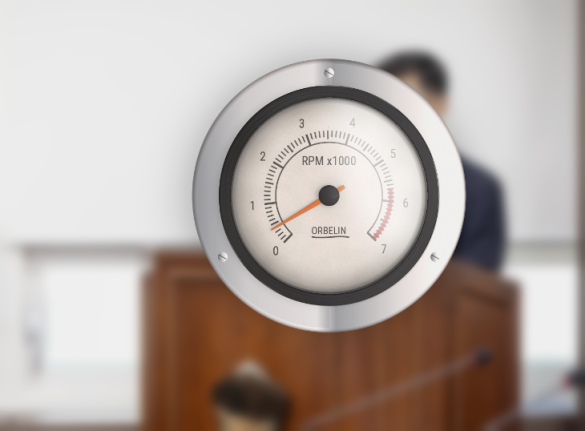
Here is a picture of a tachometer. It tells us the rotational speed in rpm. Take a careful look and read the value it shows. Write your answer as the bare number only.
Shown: 400
